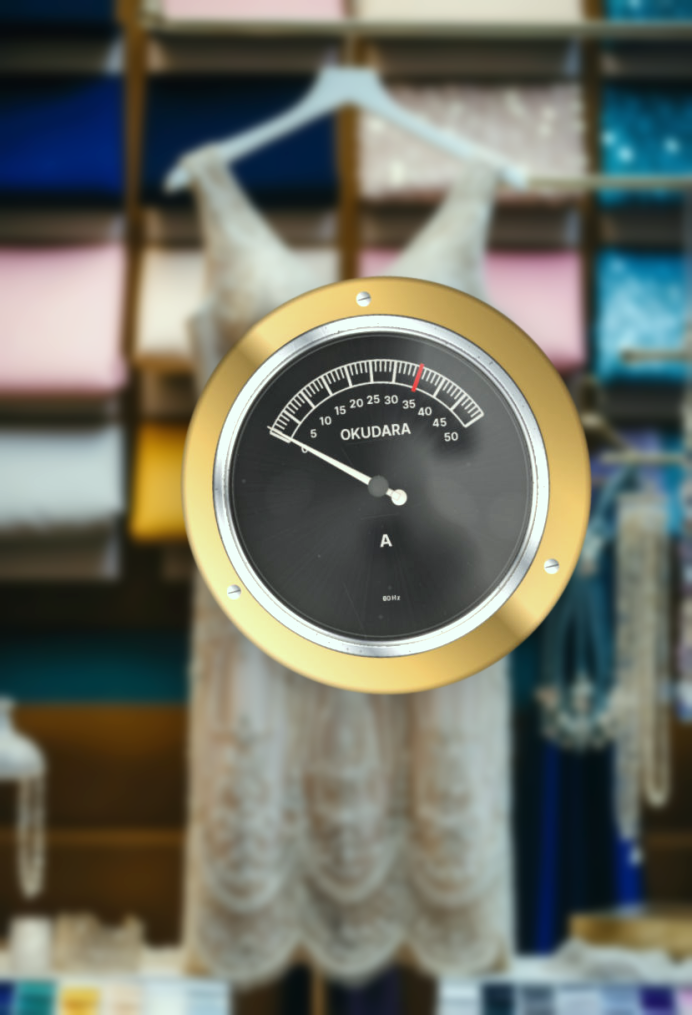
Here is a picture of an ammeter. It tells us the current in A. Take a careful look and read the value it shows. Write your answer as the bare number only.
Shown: 1
